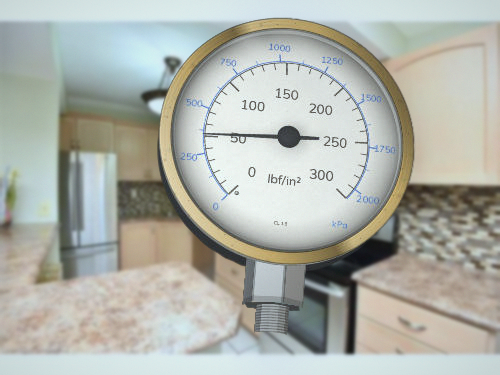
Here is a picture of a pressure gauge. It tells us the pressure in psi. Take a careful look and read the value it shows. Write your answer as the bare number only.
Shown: 50
